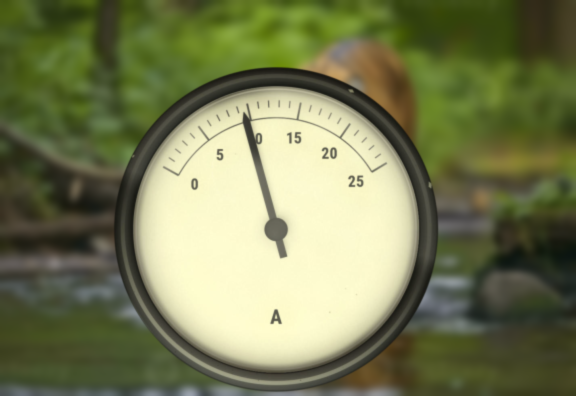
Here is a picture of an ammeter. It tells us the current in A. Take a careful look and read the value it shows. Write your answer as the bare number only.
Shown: 9.5
